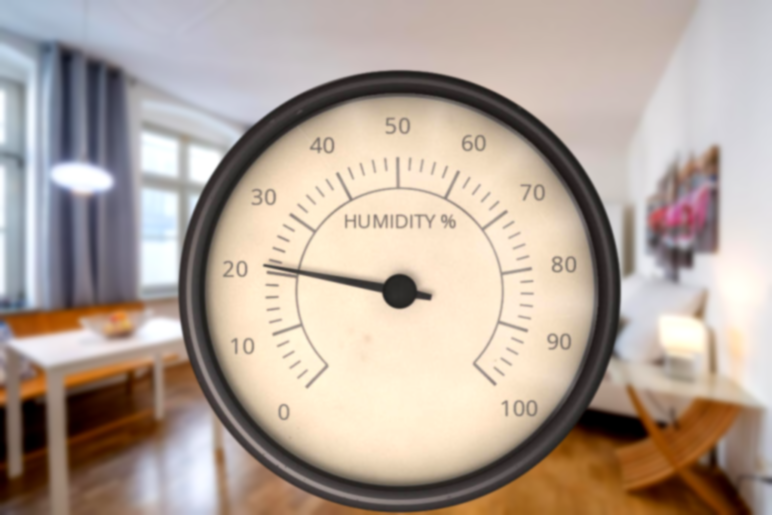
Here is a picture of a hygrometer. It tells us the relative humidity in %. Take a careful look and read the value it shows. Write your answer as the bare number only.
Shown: 21
